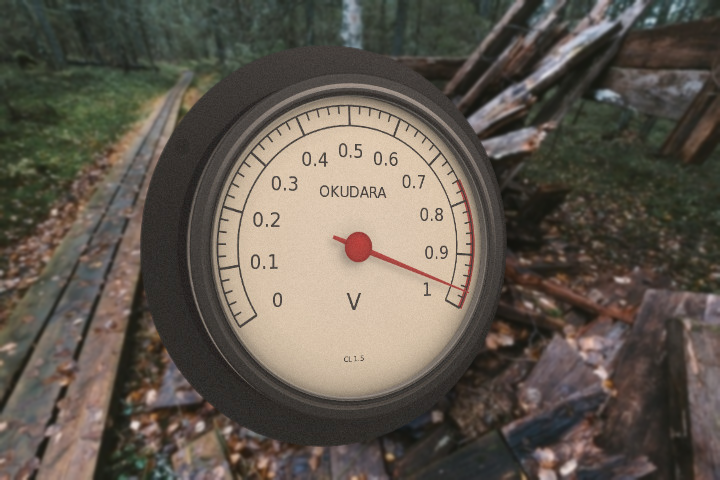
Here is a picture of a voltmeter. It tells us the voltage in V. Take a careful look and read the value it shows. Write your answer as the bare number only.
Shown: 0.97
